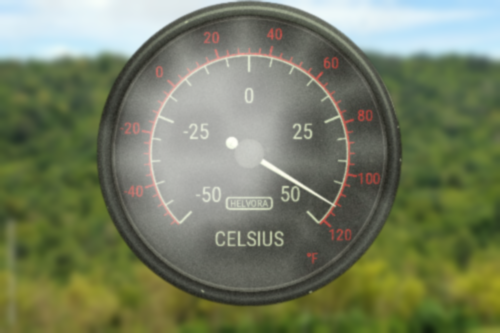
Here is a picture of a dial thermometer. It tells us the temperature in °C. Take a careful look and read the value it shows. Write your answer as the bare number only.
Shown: 45
